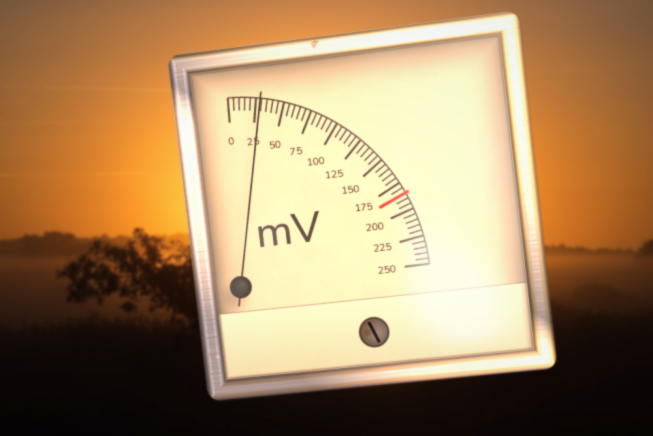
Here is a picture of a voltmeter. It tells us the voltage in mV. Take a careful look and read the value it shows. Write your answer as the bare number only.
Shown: 30
